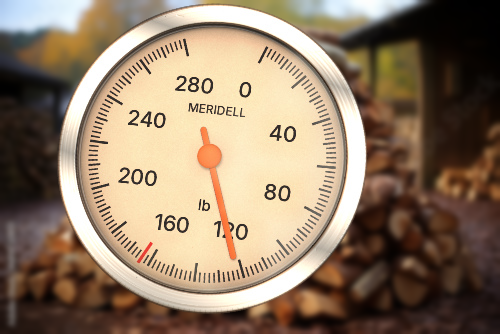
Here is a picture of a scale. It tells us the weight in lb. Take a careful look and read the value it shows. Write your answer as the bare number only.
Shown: 122
